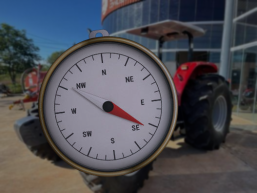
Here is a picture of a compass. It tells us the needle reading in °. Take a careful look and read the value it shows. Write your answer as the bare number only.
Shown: 125
